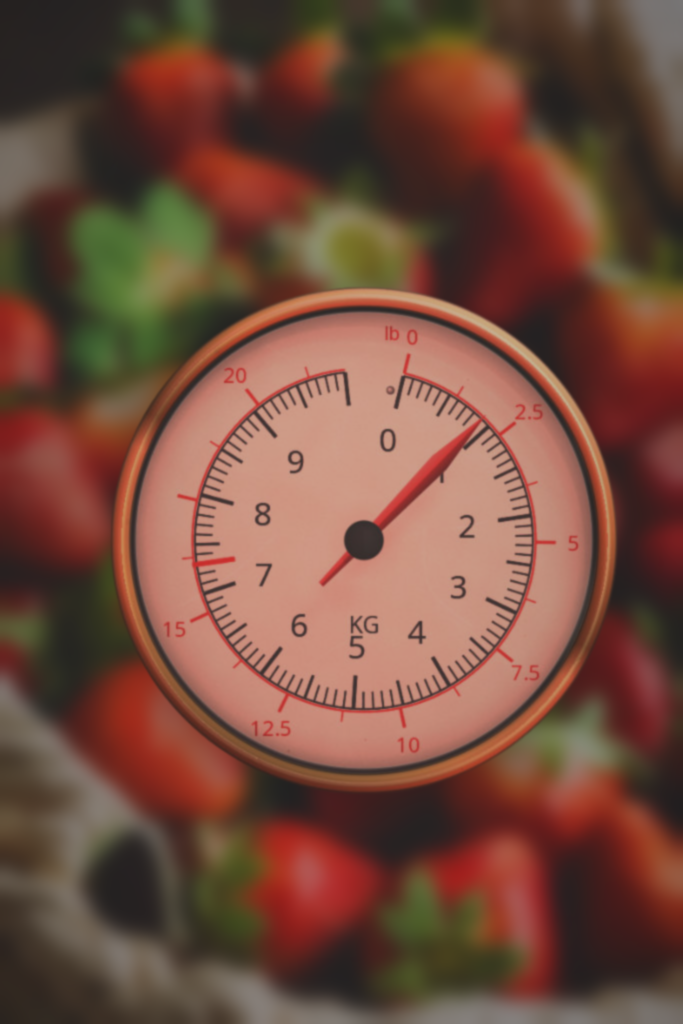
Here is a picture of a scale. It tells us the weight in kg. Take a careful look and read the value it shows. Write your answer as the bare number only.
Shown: 0.9
